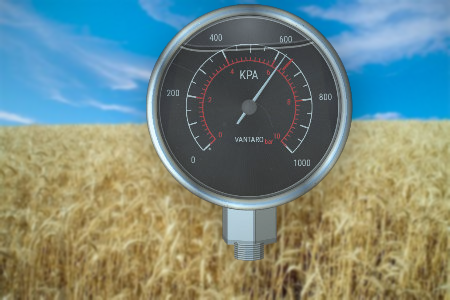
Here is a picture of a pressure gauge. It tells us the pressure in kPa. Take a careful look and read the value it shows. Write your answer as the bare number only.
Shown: 625
